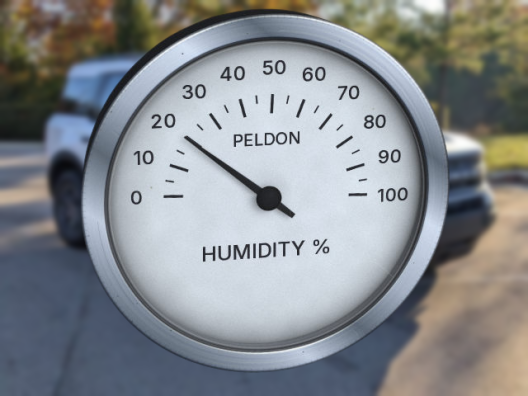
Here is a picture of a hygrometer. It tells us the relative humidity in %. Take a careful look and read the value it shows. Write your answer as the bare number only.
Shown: 20
